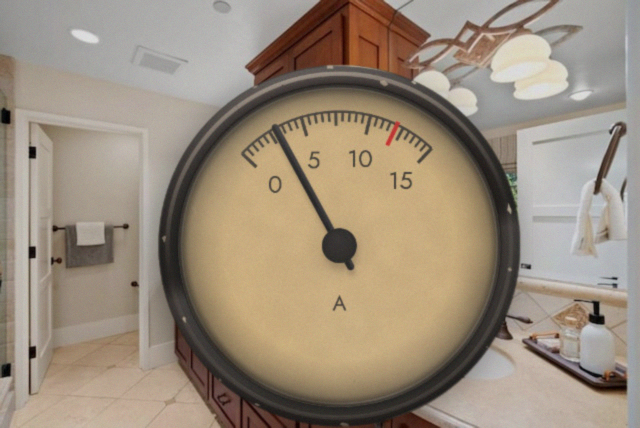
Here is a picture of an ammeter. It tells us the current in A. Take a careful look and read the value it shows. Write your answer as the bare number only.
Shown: 3
